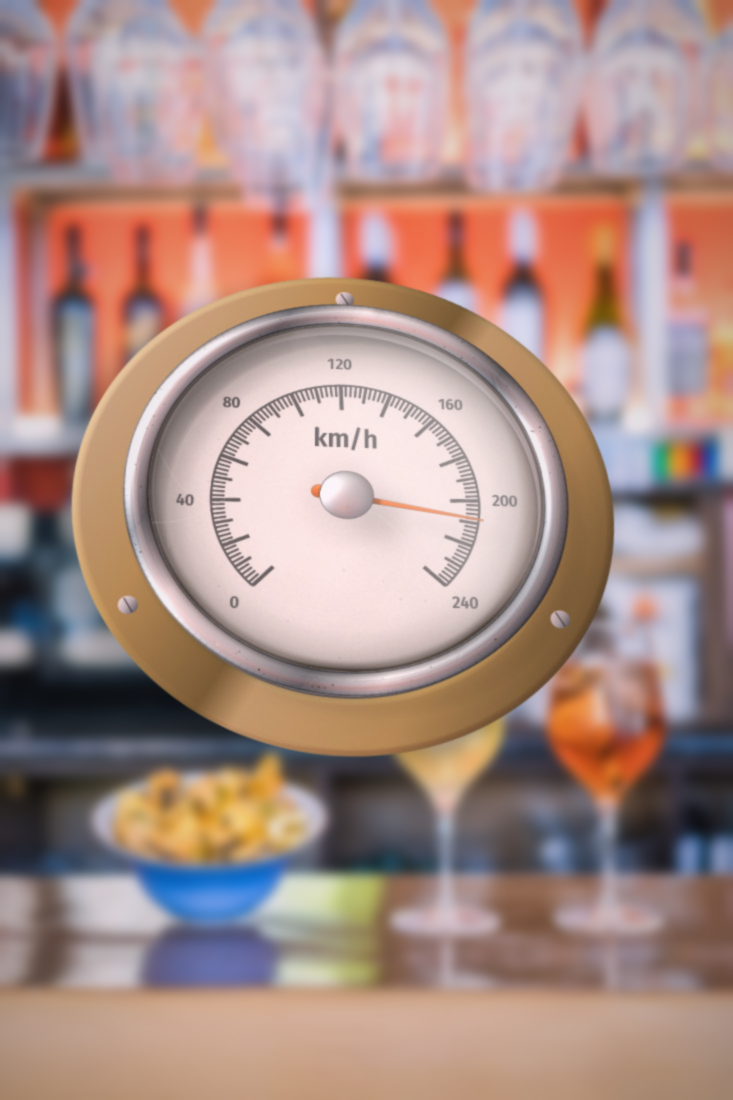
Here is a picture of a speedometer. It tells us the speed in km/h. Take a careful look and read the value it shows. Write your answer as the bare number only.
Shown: 210
